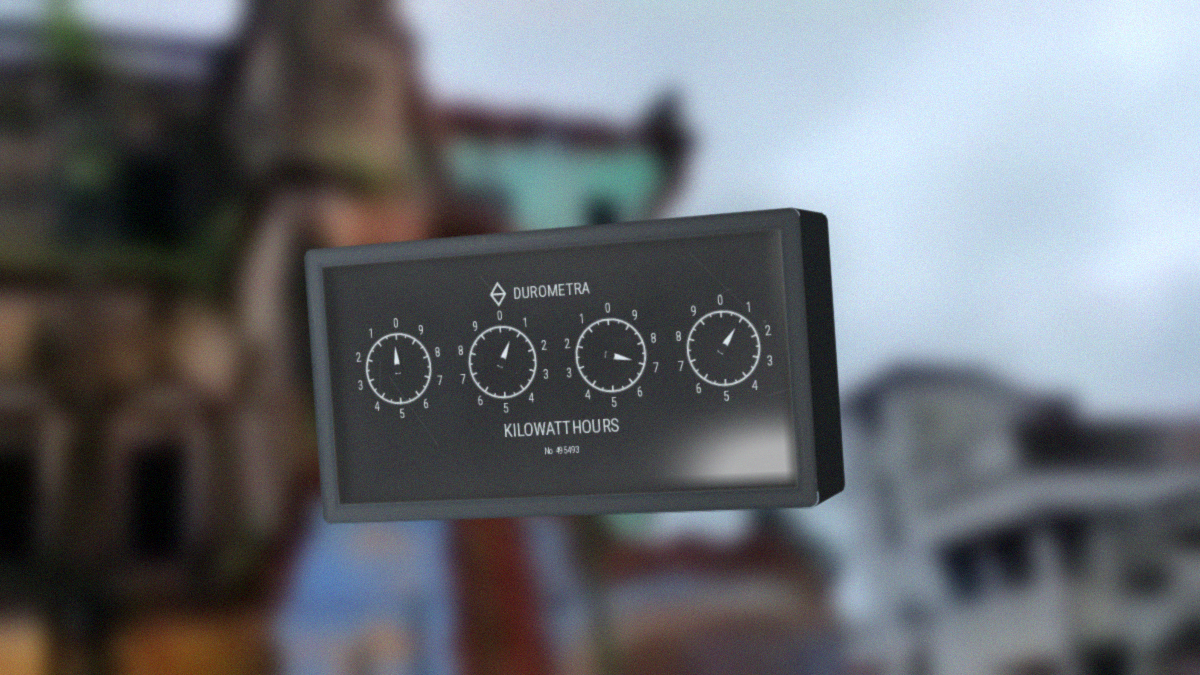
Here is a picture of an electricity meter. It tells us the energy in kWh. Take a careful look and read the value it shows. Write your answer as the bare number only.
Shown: 71
